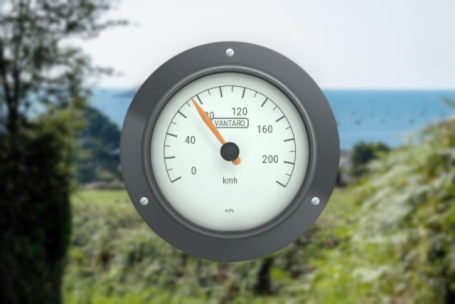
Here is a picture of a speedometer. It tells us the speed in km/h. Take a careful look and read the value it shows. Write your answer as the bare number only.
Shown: 75
